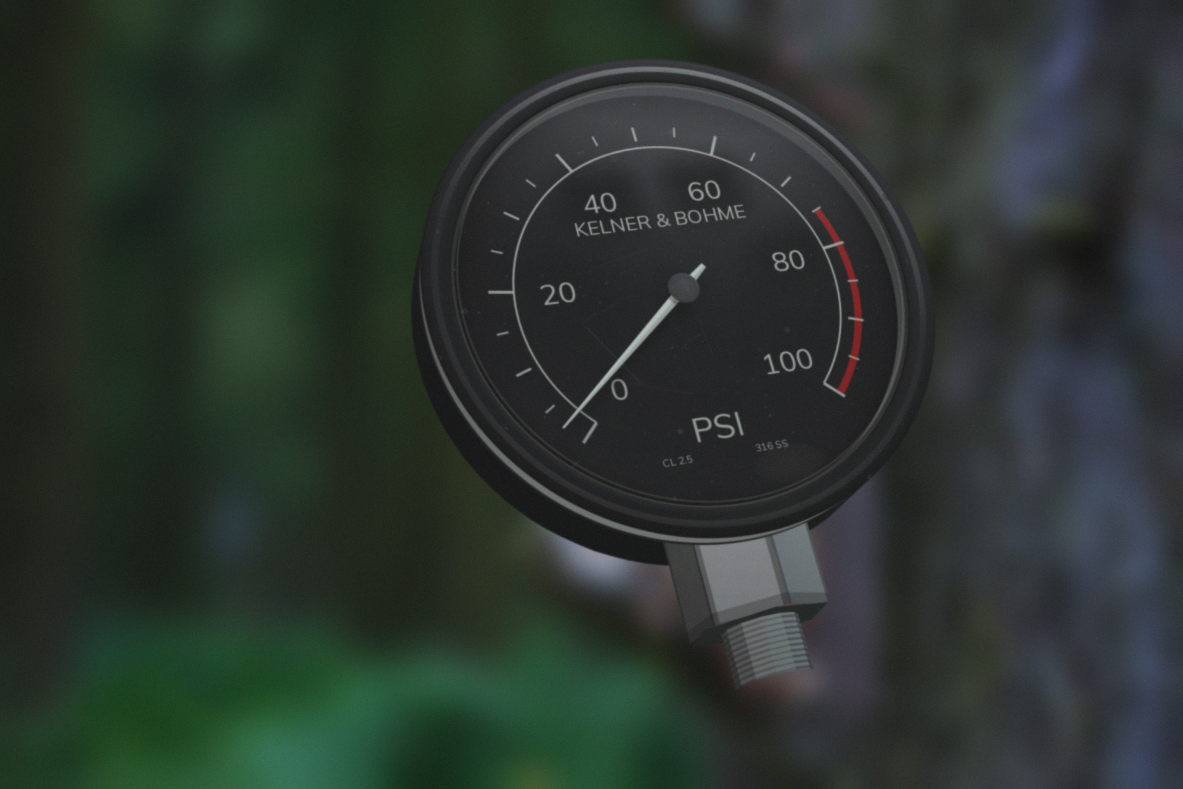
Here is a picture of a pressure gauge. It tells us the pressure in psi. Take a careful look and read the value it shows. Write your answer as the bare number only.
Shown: 2.5
